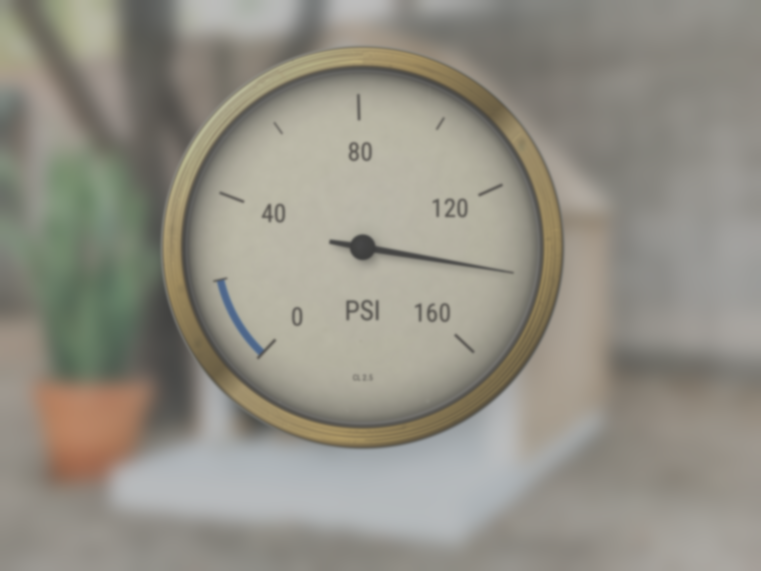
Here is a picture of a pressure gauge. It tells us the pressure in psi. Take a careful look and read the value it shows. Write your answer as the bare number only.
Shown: 140
